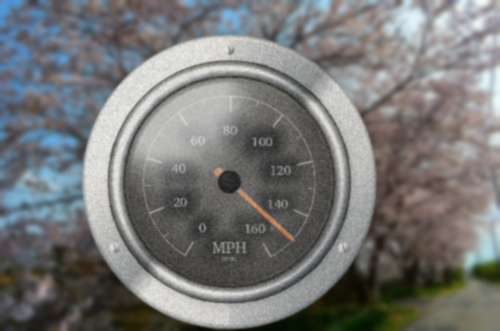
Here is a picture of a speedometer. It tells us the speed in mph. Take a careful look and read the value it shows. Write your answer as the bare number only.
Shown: 150
